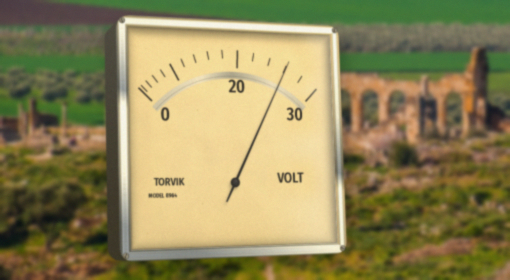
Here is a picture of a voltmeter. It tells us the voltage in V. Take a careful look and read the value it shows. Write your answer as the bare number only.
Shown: 26
